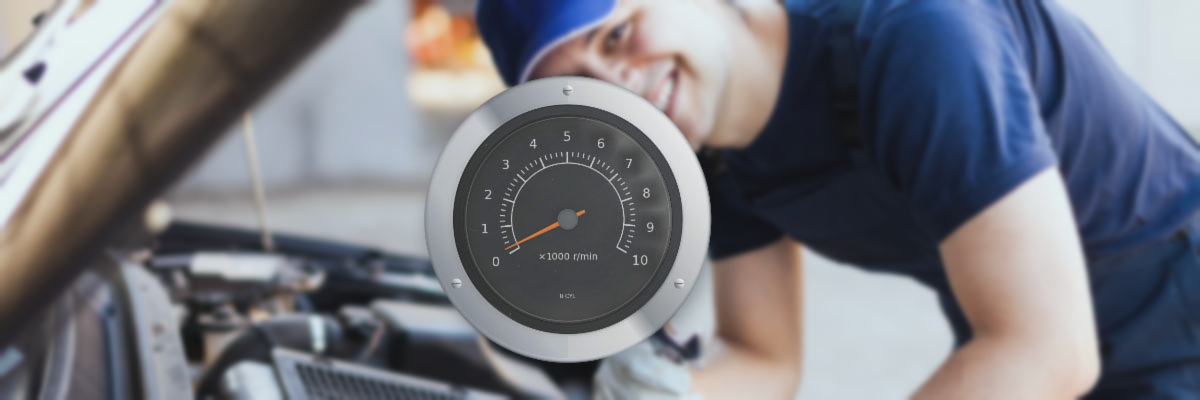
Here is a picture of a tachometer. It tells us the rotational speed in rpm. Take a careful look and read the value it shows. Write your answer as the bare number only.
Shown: 200
